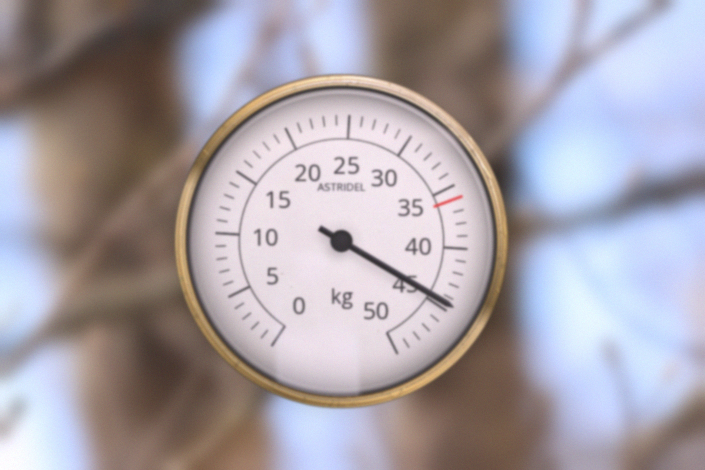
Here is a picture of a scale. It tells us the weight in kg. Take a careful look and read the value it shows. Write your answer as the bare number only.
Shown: 44.5
